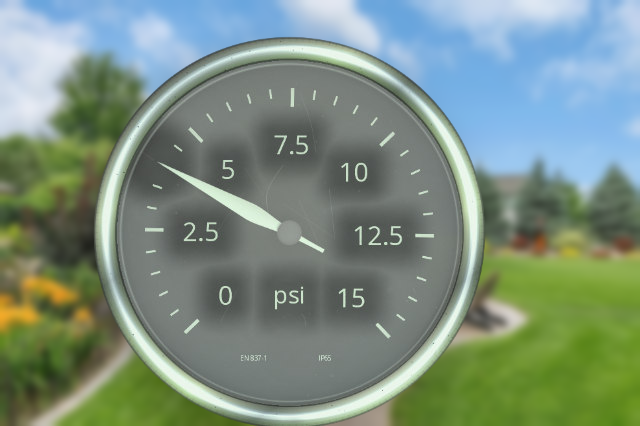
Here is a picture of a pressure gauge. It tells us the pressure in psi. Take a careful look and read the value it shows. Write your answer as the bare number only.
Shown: 4
